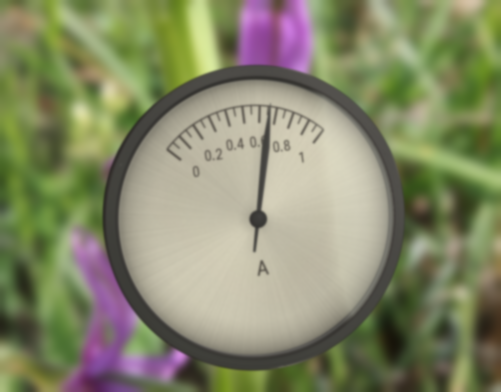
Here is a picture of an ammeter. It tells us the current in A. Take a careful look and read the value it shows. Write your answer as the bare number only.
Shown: 0.65
